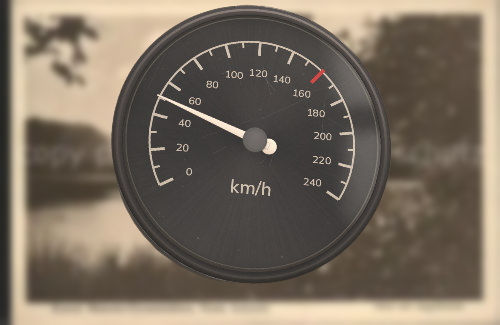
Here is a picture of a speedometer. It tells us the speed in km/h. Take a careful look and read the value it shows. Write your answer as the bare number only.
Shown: 50
